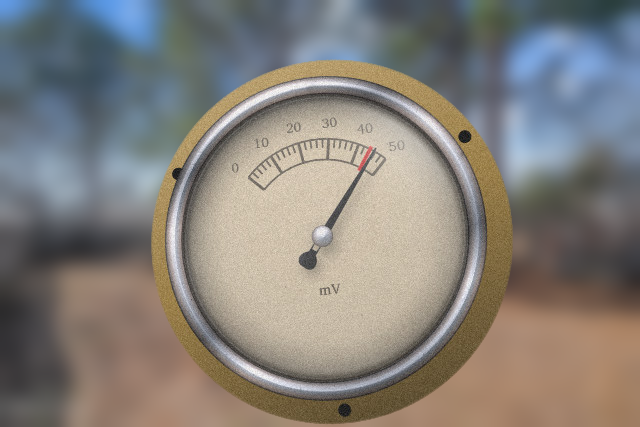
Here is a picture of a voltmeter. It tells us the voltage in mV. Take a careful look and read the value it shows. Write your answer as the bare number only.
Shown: 46
